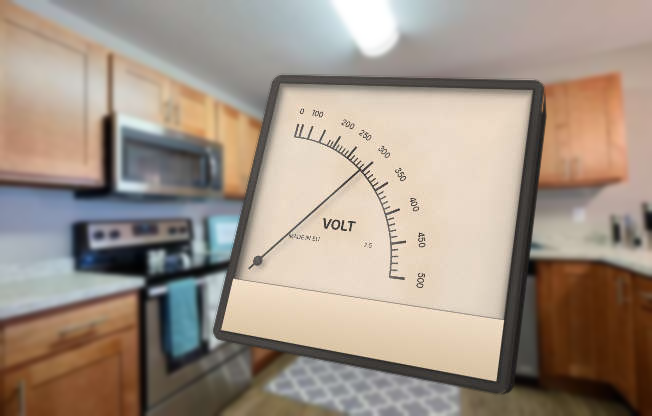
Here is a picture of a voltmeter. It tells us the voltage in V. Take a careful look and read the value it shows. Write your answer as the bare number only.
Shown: 300
